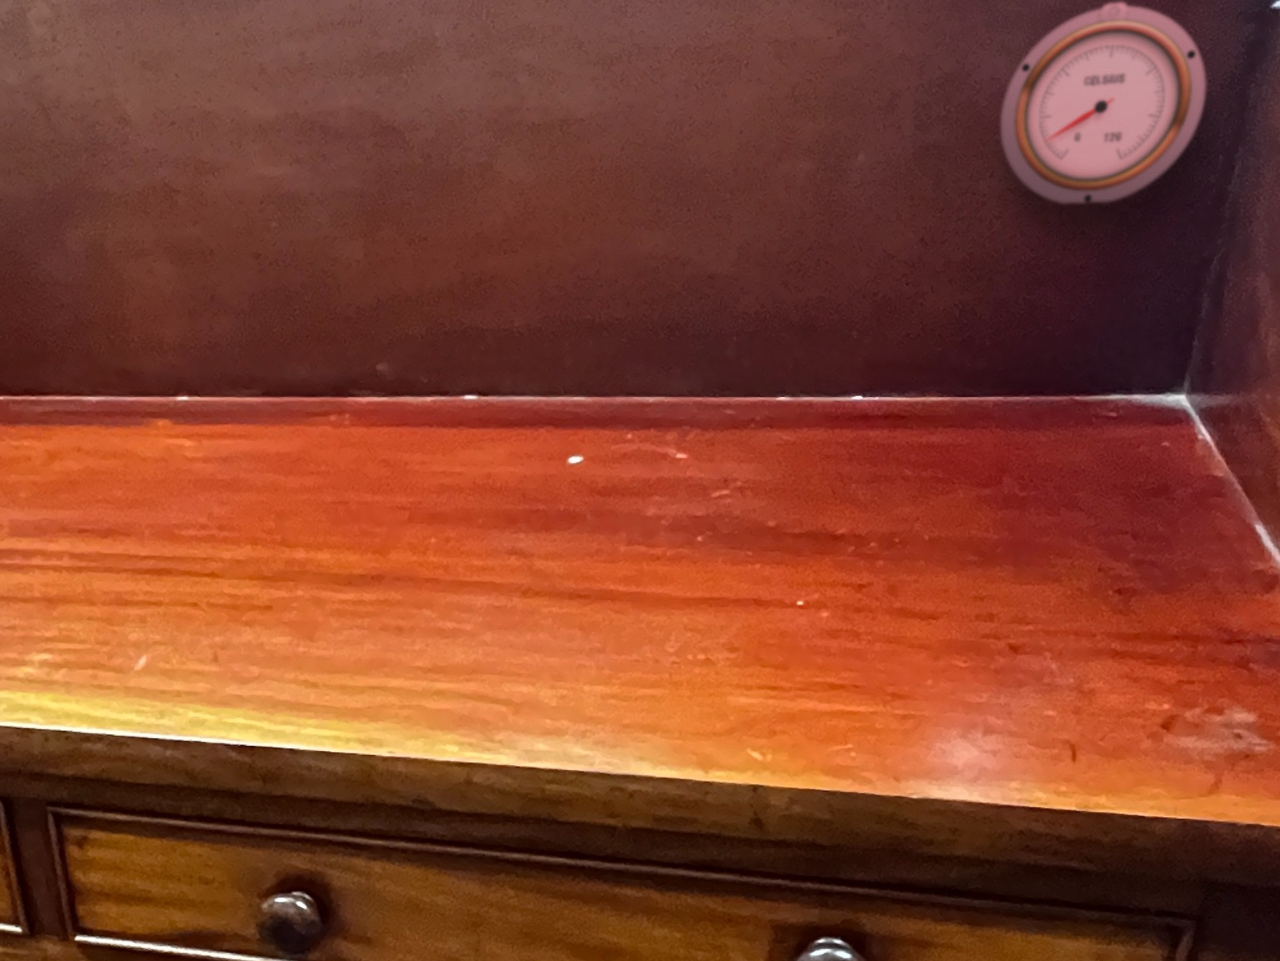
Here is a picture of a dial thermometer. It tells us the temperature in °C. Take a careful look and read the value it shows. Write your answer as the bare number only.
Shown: 10
